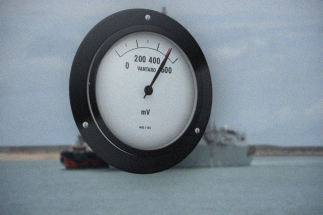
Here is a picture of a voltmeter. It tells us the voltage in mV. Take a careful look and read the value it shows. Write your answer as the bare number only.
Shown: 500
